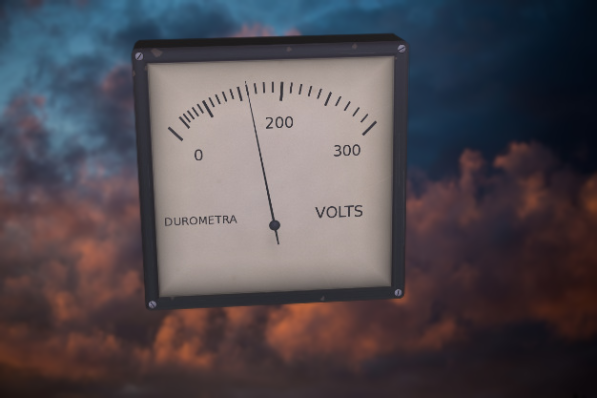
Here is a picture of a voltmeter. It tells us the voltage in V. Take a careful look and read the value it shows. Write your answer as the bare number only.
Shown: 160
